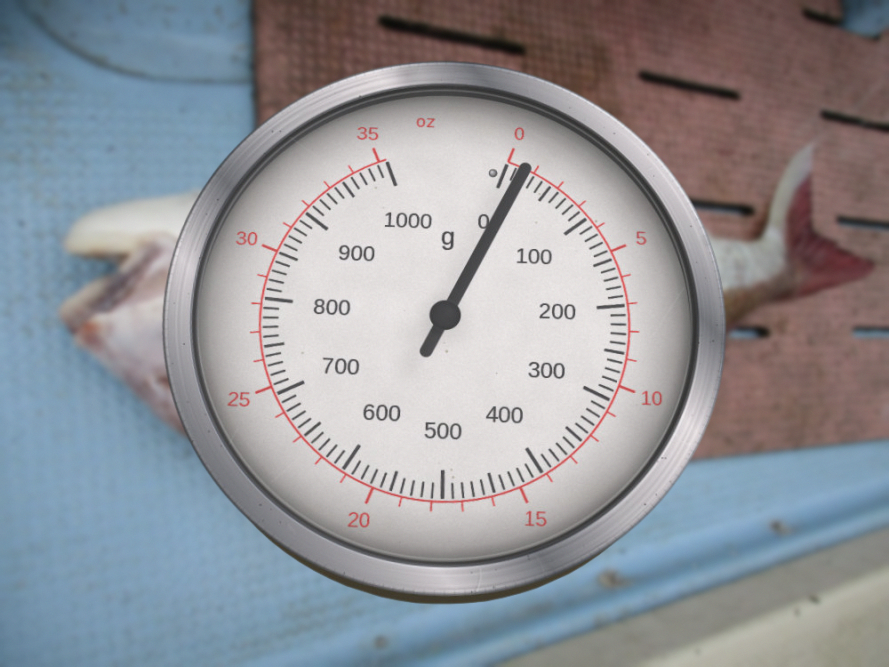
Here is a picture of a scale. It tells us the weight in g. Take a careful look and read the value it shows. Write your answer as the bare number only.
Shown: 20
